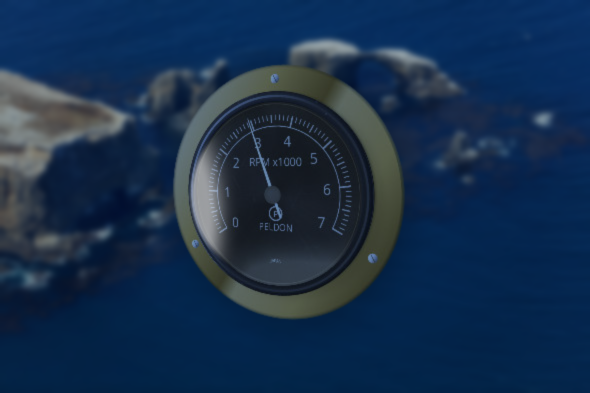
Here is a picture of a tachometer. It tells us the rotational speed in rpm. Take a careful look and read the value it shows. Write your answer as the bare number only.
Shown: 3000
